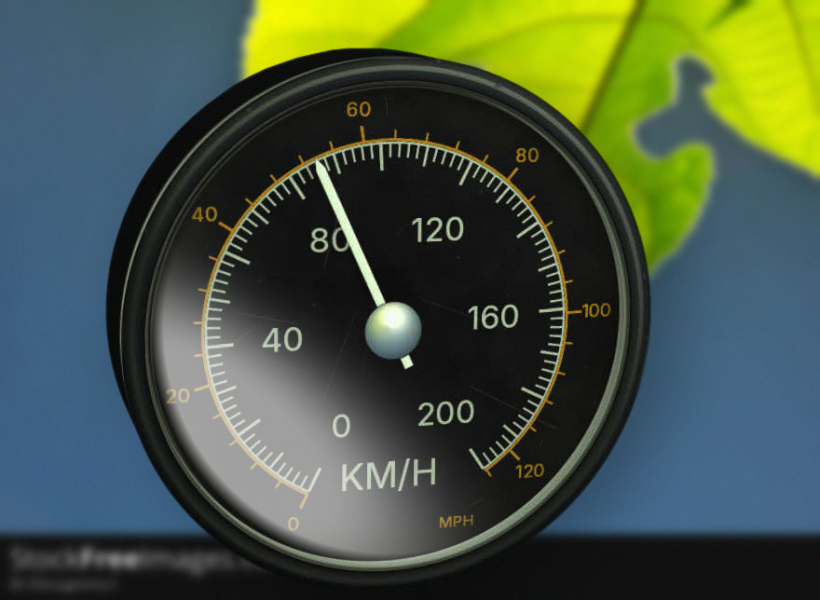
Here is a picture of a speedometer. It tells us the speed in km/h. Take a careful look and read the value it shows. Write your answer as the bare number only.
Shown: 86
